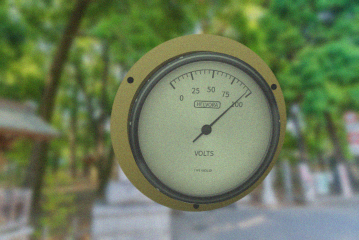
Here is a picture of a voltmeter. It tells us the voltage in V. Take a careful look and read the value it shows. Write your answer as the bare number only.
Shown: 95
